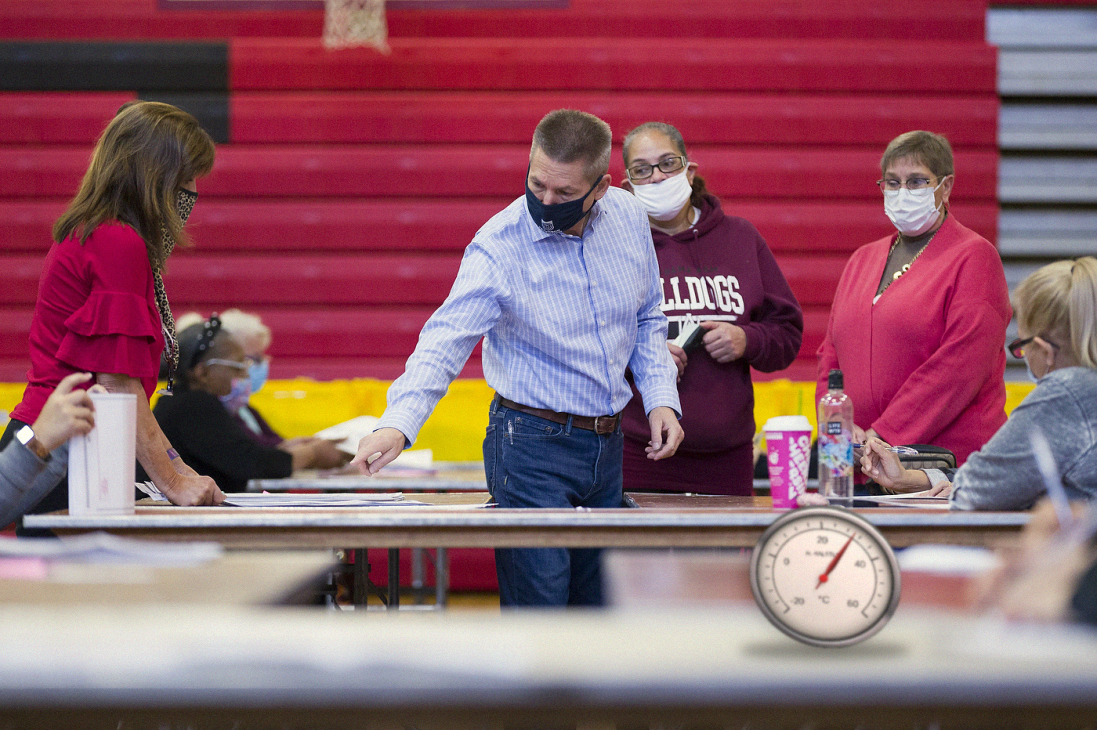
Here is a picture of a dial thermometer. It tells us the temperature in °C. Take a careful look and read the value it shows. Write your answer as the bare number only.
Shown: 30
